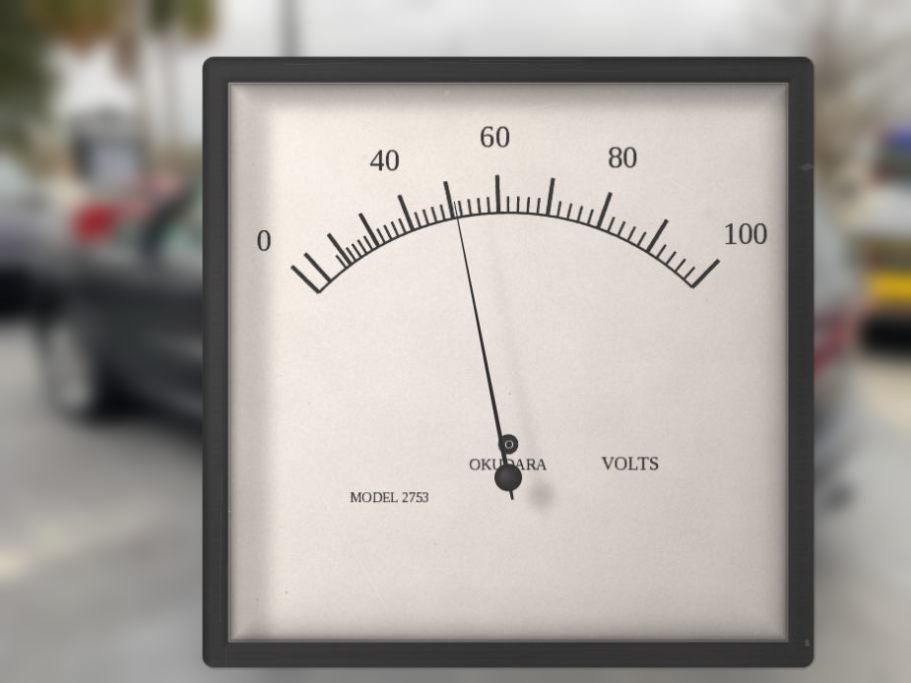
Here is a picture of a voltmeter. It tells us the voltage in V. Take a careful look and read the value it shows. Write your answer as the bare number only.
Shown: 51
